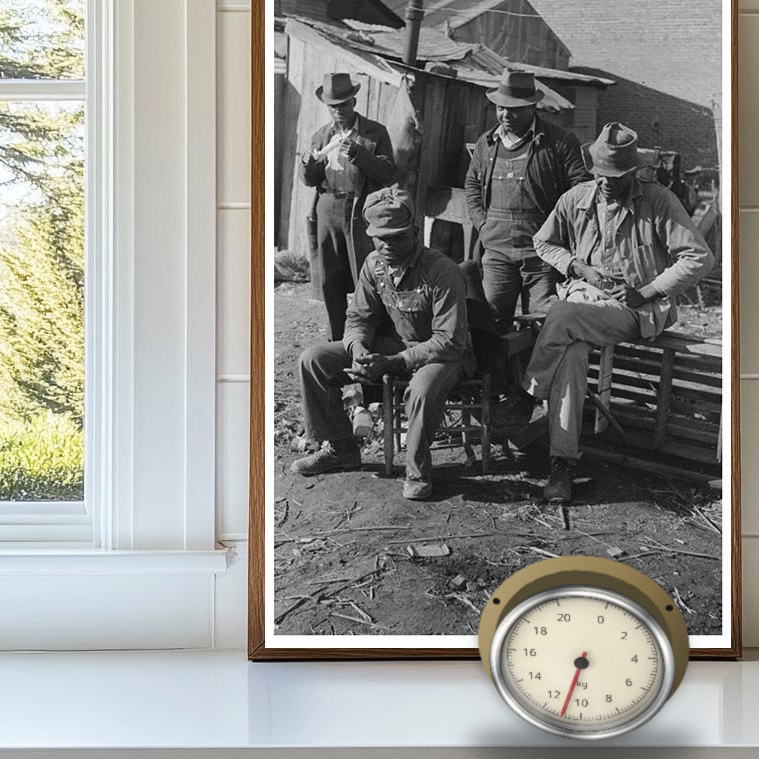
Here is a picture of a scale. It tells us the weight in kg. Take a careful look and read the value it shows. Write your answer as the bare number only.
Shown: 11
